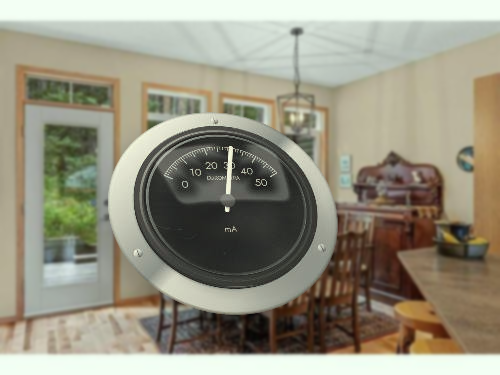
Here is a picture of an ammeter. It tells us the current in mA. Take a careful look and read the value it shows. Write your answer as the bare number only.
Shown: 30
